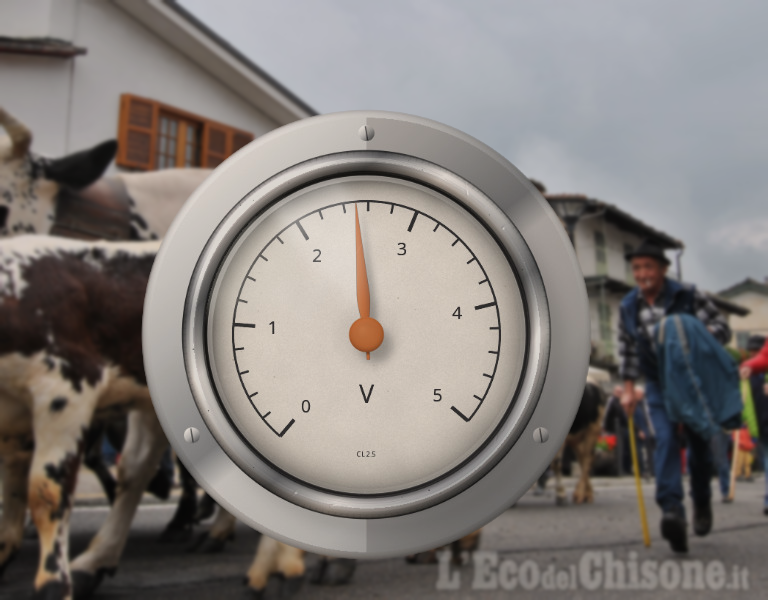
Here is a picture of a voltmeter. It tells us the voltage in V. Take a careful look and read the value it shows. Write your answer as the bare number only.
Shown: 2.5
